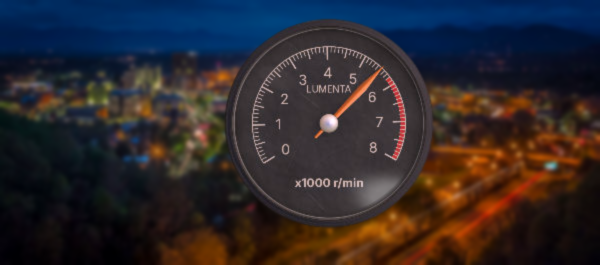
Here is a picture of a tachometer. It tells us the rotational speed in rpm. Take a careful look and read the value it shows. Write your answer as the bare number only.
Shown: 5500
